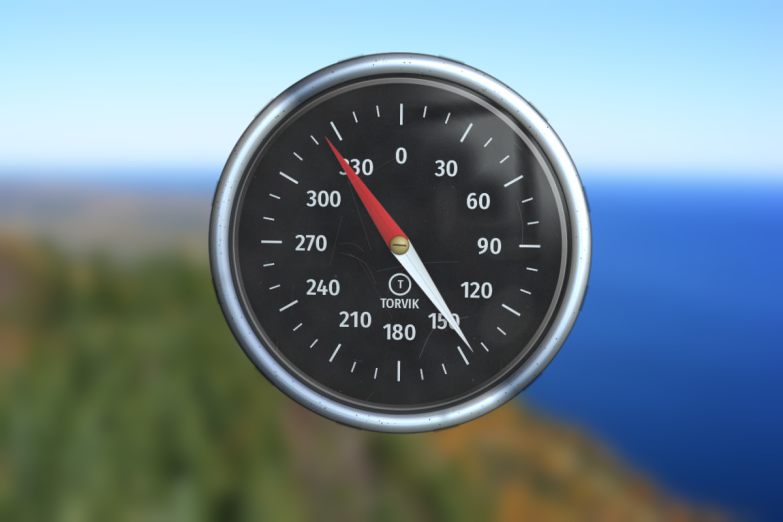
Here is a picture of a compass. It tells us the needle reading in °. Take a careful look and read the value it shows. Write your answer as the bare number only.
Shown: 325
